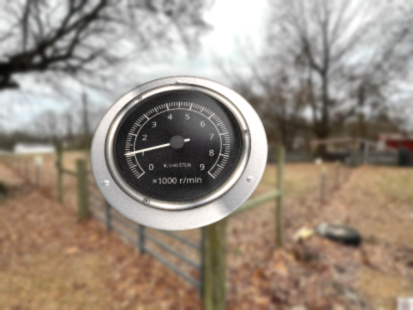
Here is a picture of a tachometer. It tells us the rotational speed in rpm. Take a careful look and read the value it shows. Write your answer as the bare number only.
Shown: 1000
